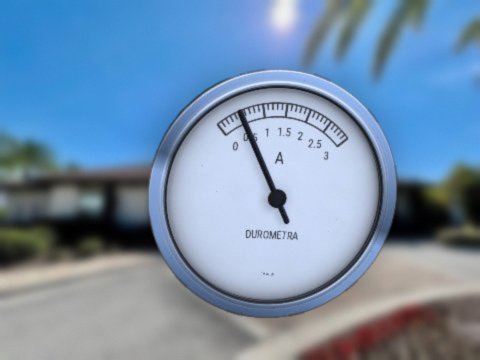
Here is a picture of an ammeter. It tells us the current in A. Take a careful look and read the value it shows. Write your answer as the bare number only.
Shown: 0.5
